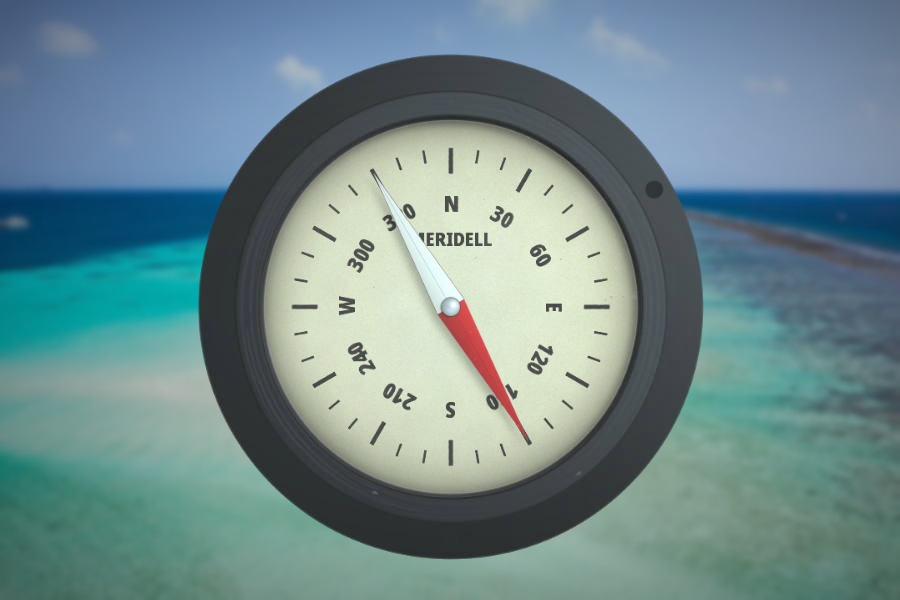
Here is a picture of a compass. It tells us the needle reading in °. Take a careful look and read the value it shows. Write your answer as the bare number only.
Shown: 150
